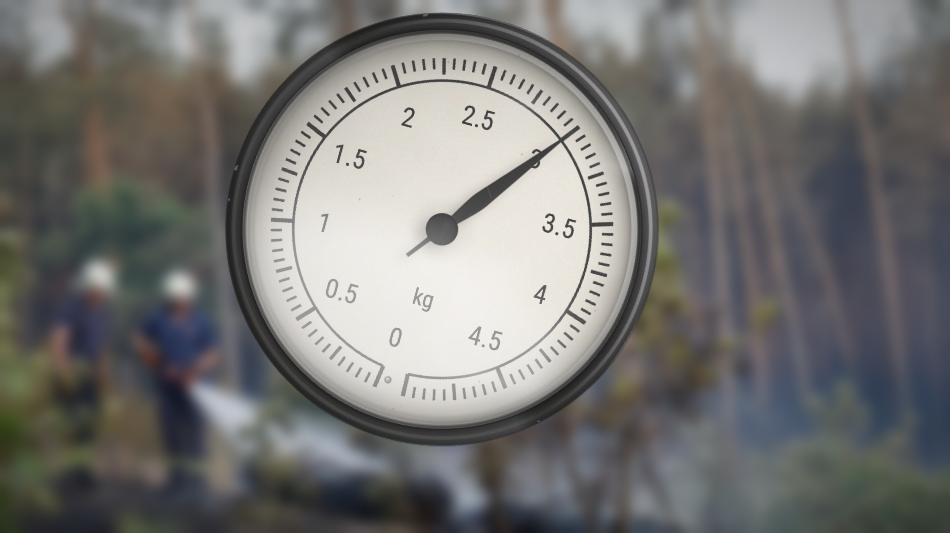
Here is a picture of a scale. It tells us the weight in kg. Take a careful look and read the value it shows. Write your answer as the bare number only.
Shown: 3
